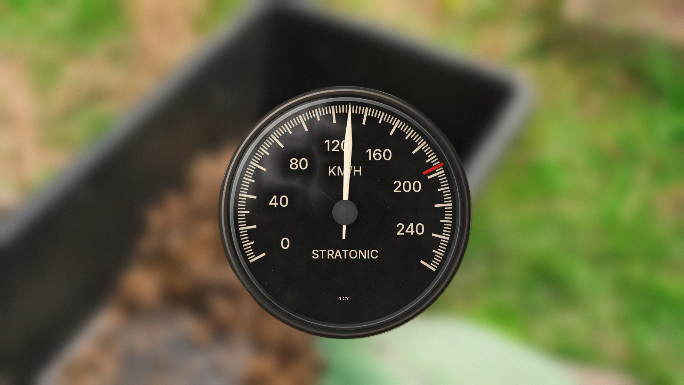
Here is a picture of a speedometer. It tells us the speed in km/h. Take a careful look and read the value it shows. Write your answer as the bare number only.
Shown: 130
